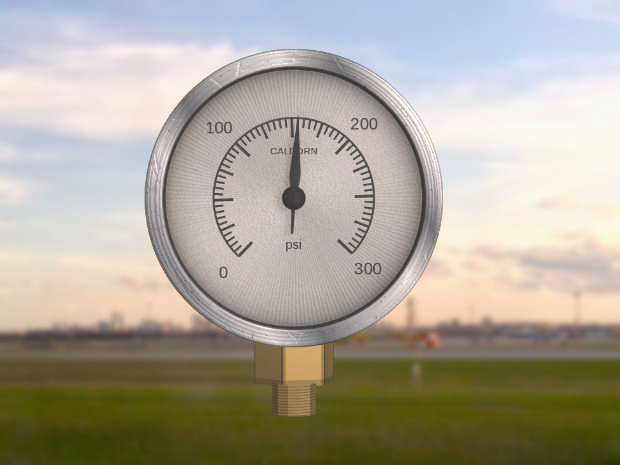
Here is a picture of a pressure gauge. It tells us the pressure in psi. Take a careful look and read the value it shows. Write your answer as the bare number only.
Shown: 155
